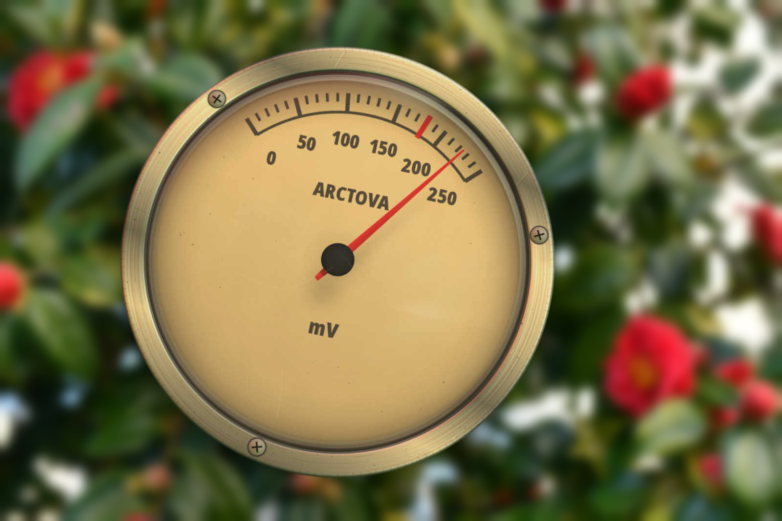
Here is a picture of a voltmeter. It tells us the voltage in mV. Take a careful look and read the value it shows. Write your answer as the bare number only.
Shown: 225
